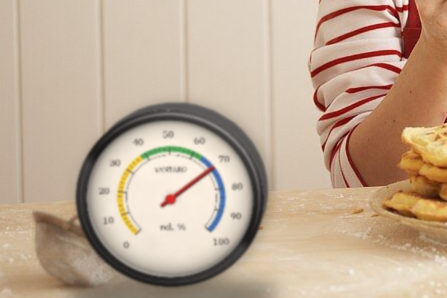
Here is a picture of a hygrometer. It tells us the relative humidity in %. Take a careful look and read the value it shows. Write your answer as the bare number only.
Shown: 70
